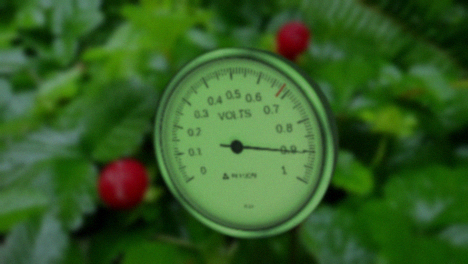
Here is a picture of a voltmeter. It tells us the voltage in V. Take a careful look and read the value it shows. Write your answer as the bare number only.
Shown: 0.9
